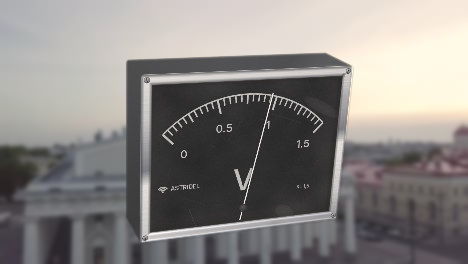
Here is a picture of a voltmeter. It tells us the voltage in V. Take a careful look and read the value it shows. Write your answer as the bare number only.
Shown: 0.95
